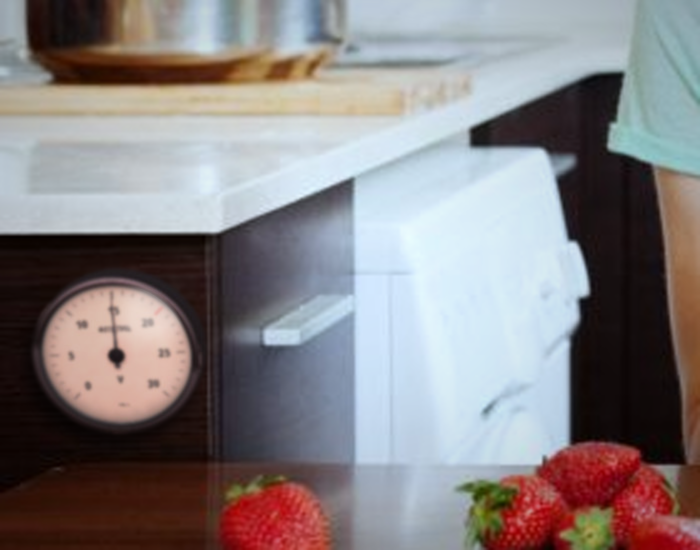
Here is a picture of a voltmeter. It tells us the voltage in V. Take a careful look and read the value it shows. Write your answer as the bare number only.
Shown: 15
